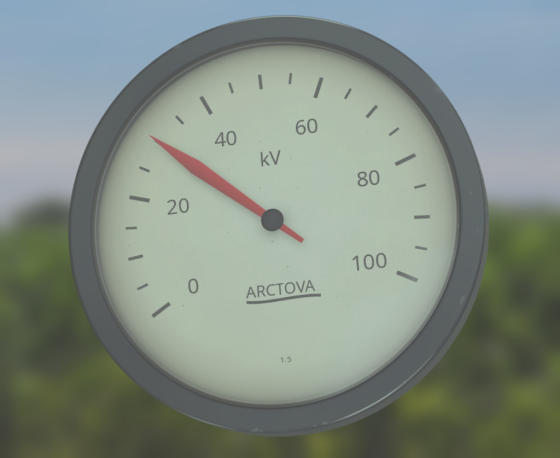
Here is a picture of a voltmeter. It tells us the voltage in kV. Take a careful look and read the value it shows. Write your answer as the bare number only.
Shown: 30
